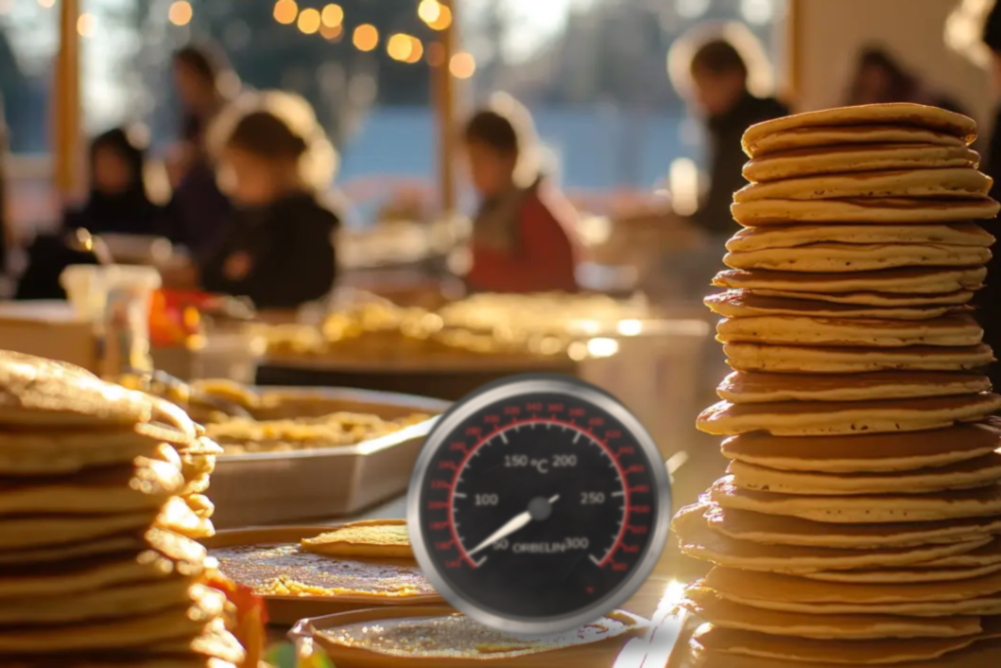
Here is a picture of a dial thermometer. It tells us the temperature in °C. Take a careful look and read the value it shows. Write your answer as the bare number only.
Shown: 60
